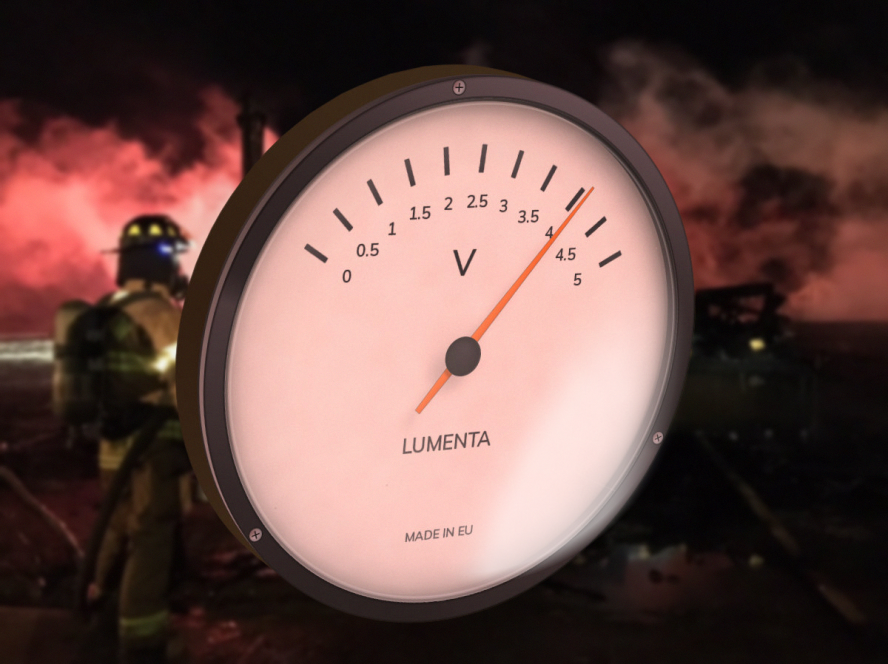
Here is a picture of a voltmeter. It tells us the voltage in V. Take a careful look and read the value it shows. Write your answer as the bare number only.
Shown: 4
